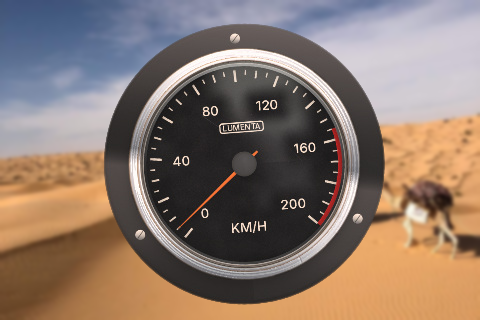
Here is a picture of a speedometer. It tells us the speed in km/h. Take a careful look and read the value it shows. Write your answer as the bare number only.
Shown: 5
